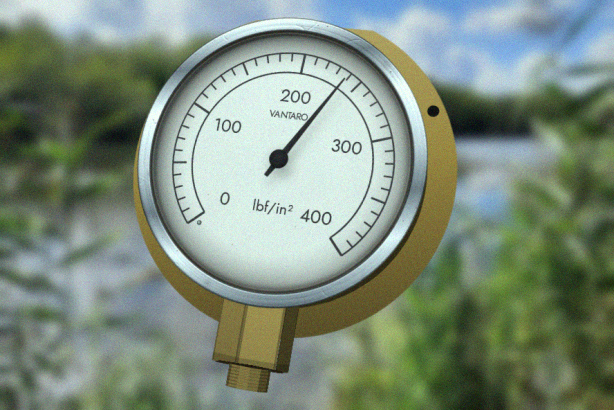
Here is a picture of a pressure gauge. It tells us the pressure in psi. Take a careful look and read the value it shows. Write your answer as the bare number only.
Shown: 240
